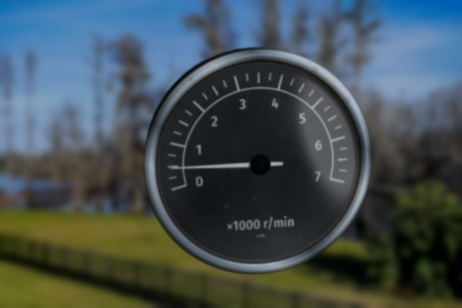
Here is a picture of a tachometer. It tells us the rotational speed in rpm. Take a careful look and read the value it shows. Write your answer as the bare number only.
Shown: 500
